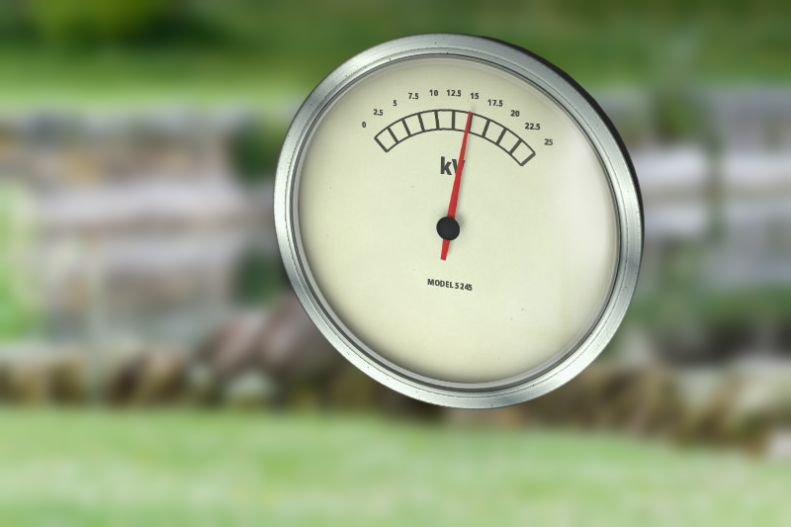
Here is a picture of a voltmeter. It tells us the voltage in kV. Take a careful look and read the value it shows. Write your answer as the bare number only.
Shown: 15
